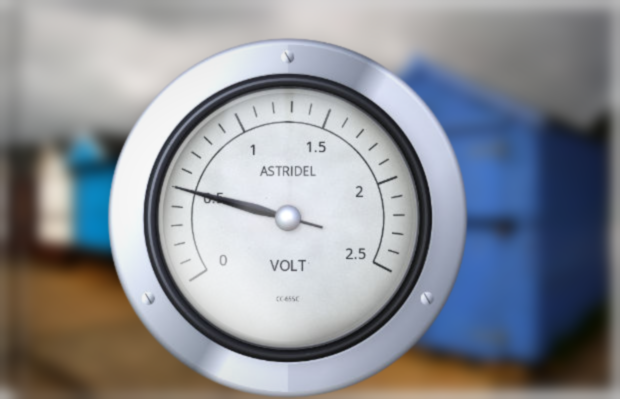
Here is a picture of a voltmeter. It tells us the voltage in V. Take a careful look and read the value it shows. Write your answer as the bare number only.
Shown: 0.5
